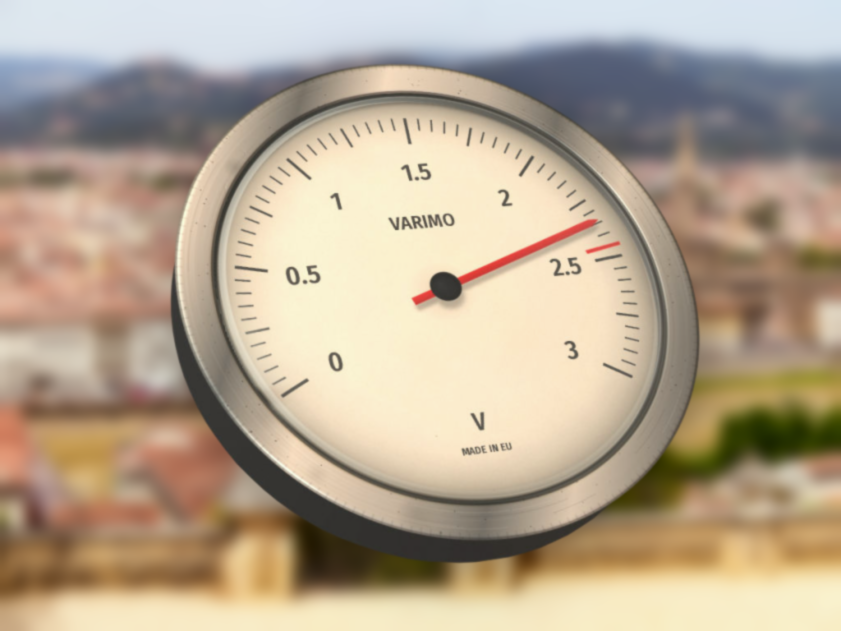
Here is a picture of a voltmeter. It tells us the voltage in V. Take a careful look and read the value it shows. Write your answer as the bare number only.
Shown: 2.35
